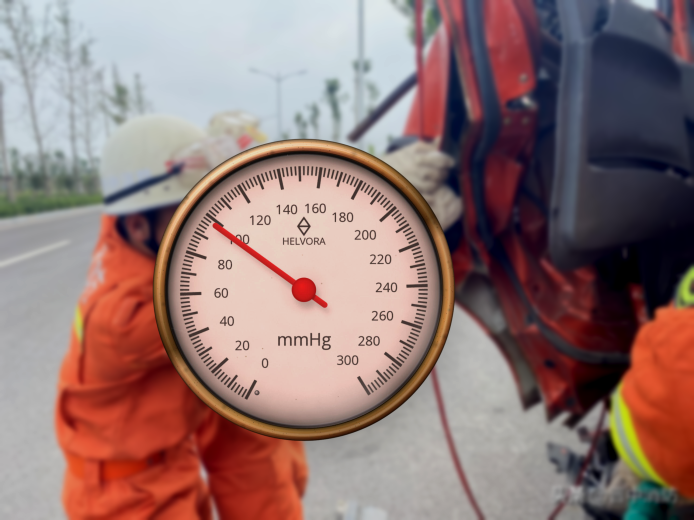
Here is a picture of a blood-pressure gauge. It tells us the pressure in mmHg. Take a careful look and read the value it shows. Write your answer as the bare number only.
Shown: 98
